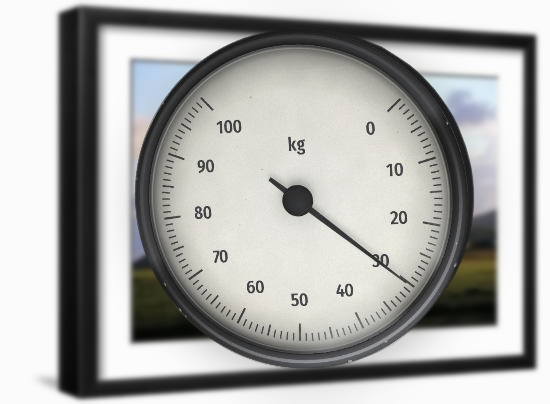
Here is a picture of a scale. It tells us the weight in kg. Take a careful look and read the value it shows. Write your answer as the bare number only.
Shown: 30
